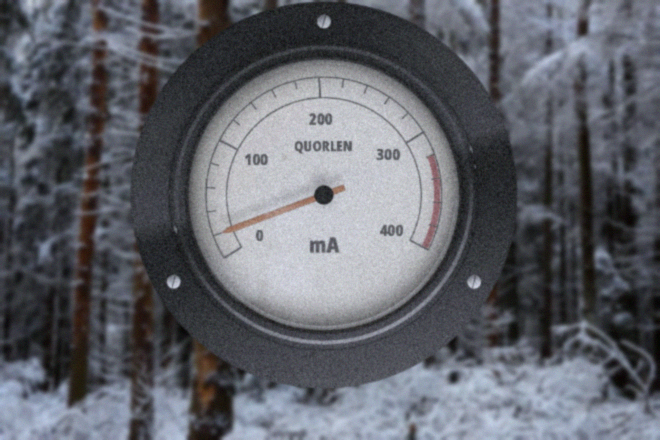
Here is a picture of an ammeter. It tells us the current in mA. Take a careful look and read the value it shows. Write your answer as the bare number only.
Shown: 20
